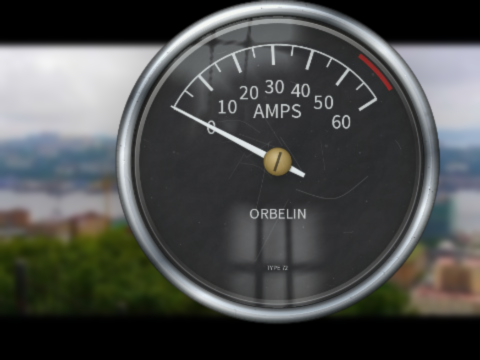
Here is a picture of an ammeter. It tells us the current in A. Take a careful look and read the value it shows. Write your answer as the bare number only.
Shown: 0
